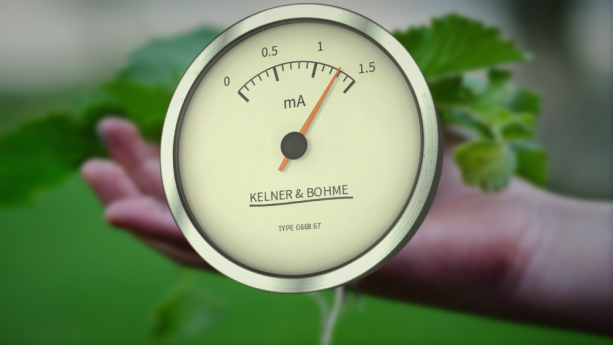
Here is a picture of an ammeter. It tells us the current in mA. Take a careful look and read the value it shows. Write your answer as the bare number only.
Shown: 1.3
